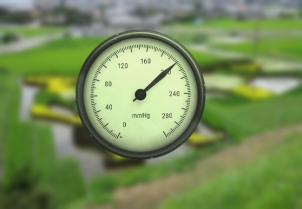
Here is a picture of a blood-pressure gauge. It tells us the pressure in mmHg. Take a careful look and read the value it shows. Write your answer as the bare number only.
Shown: 200
